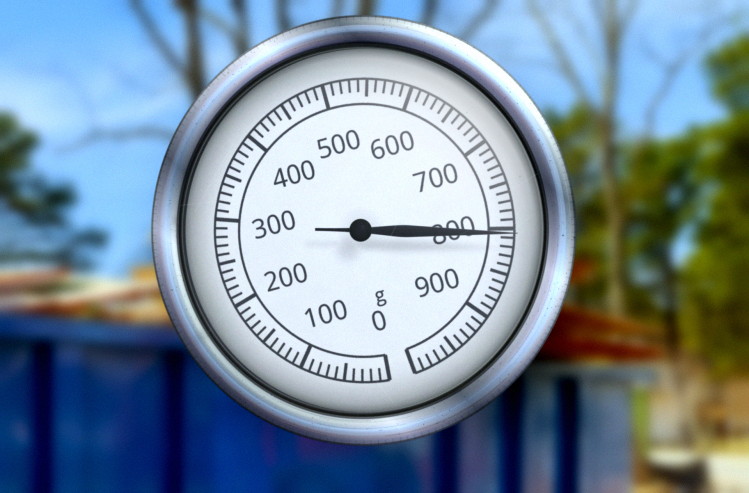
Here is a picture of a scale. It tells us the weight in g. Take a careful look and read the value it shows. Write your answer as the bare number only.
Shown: 805
